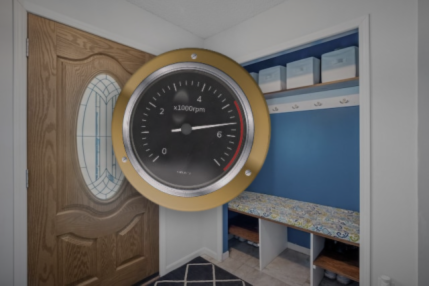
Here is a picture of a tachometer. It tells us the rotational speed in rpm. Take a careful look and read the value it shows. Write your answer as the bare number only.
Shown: 5600
